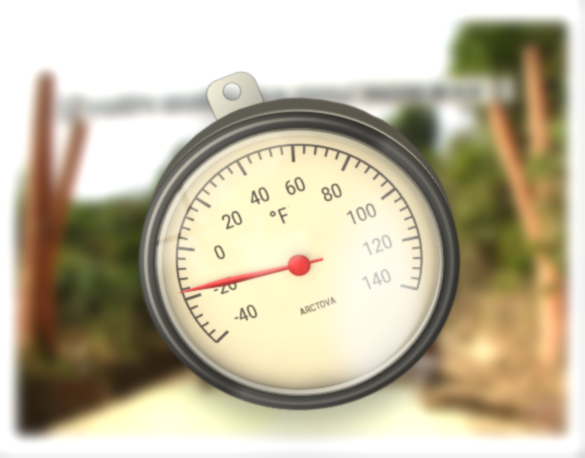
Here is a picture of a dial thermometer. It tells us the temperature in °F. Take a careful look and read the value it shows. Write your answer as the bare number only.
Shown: -16
